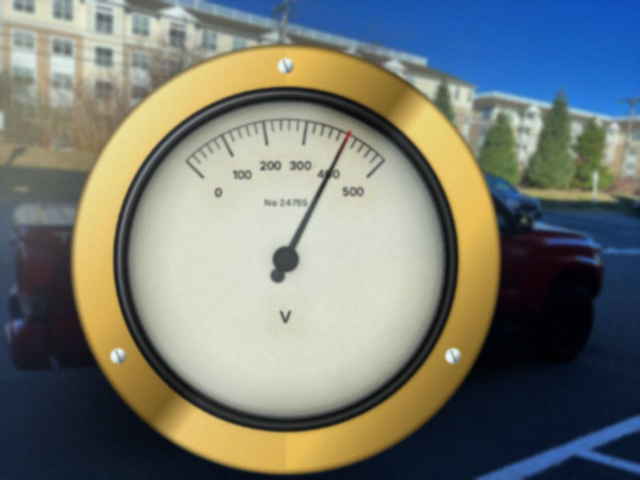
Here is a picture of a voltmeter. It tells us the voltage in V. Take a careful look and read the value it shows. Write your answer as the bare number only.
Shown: 400
